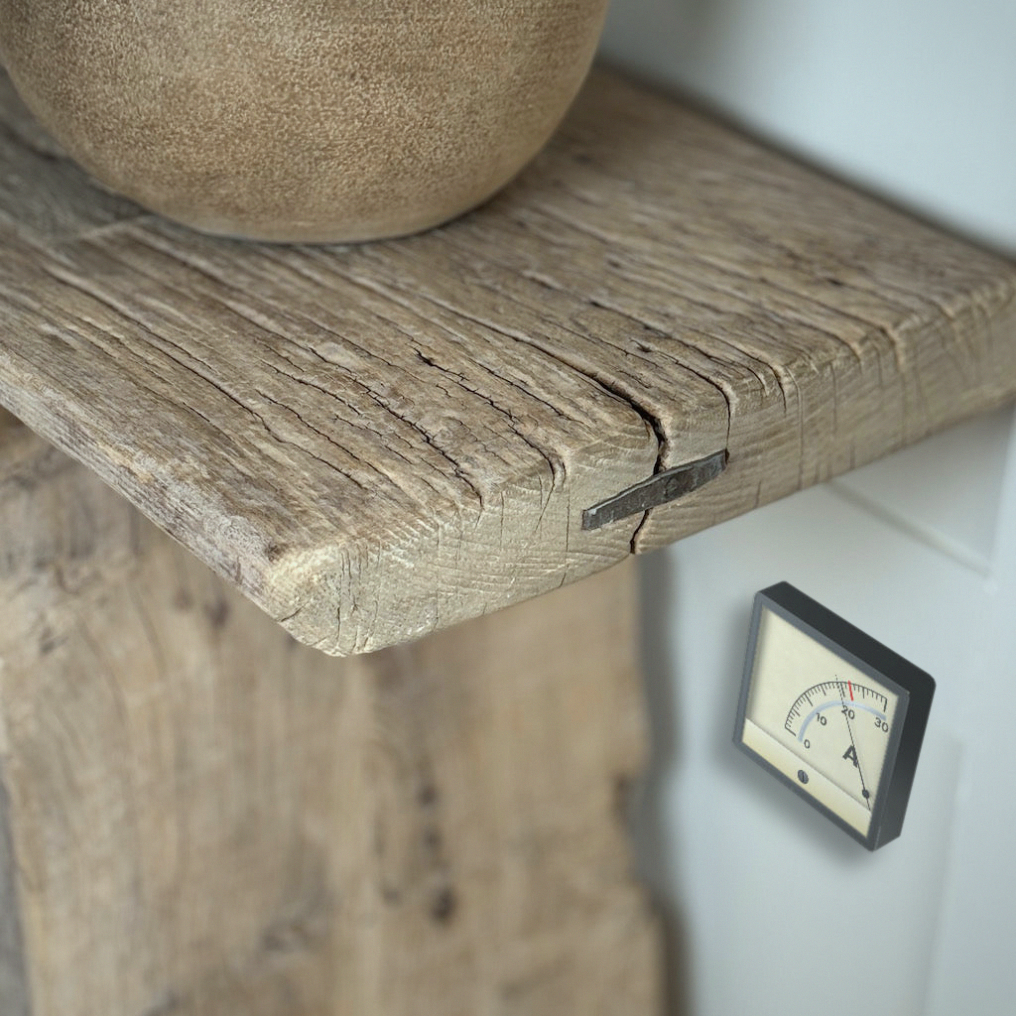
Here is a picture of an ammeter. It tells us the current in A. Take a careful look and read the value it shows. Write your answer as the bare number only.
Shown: 20
